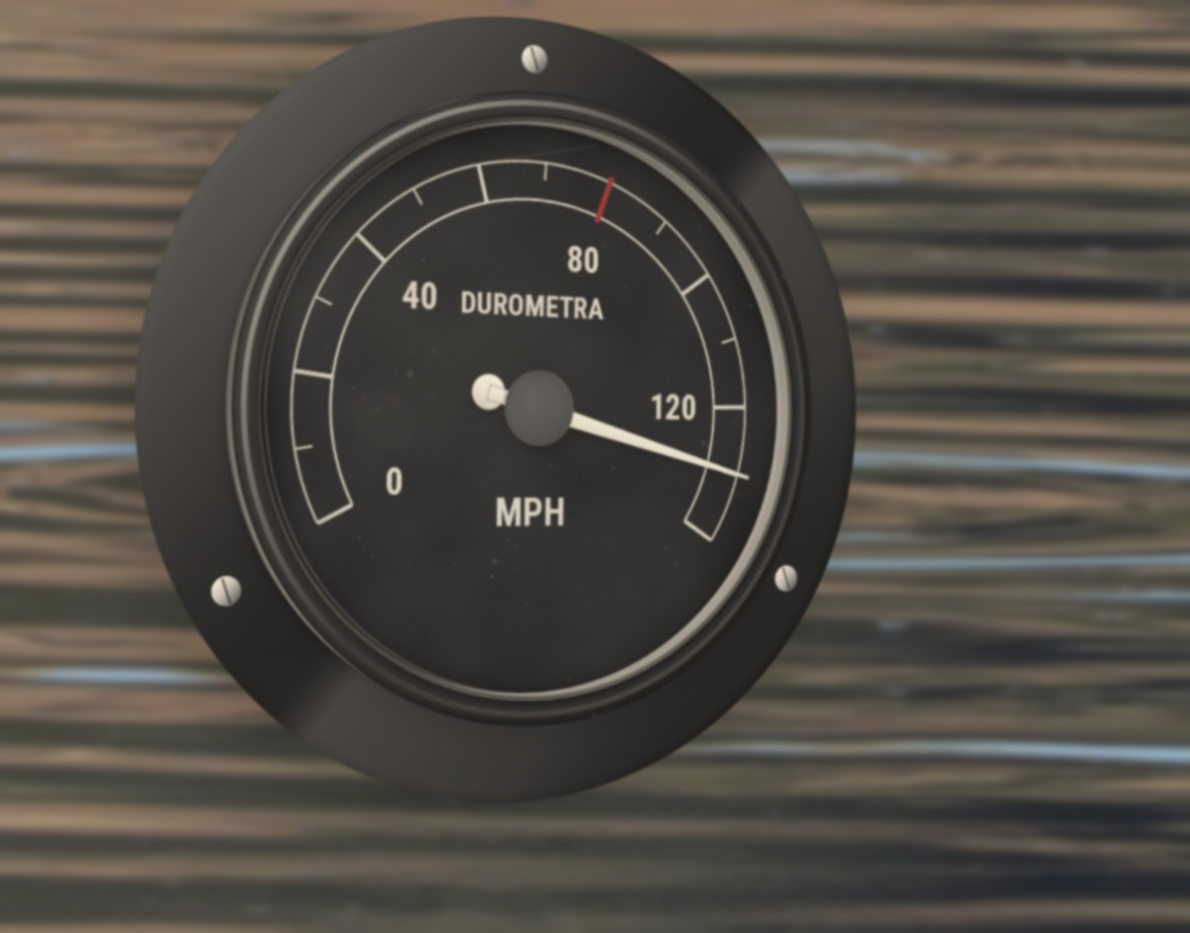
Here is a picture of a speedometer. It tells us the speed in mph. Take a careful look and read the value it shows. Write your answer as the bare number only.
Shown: 130
